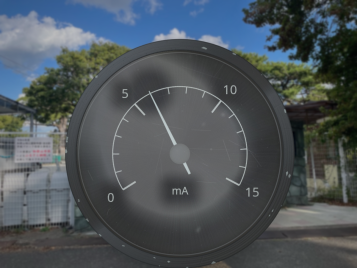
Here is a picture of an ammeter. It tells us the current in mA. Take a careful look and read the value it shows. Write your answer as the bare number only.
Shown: 6
